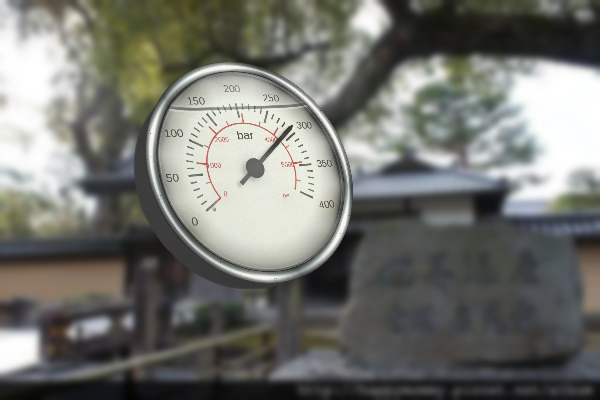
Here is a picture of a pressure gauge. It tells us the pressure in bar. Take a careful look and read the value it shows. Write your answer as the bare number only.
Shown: 290
